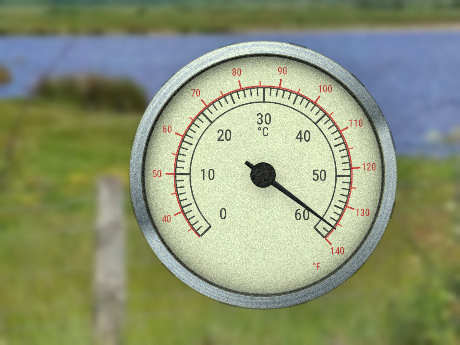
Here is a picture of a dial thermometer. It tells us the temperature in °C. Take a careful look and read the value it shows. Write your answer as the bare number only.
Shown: 58
